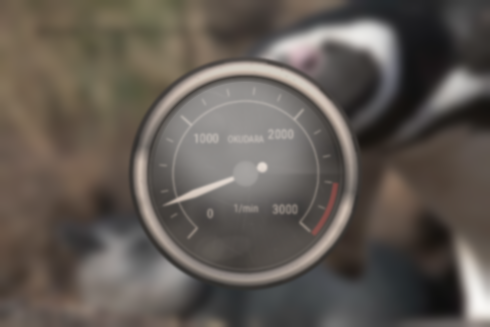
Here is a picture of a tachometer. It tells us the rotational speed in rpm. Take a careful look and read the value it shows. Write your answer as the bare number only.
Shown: 300
